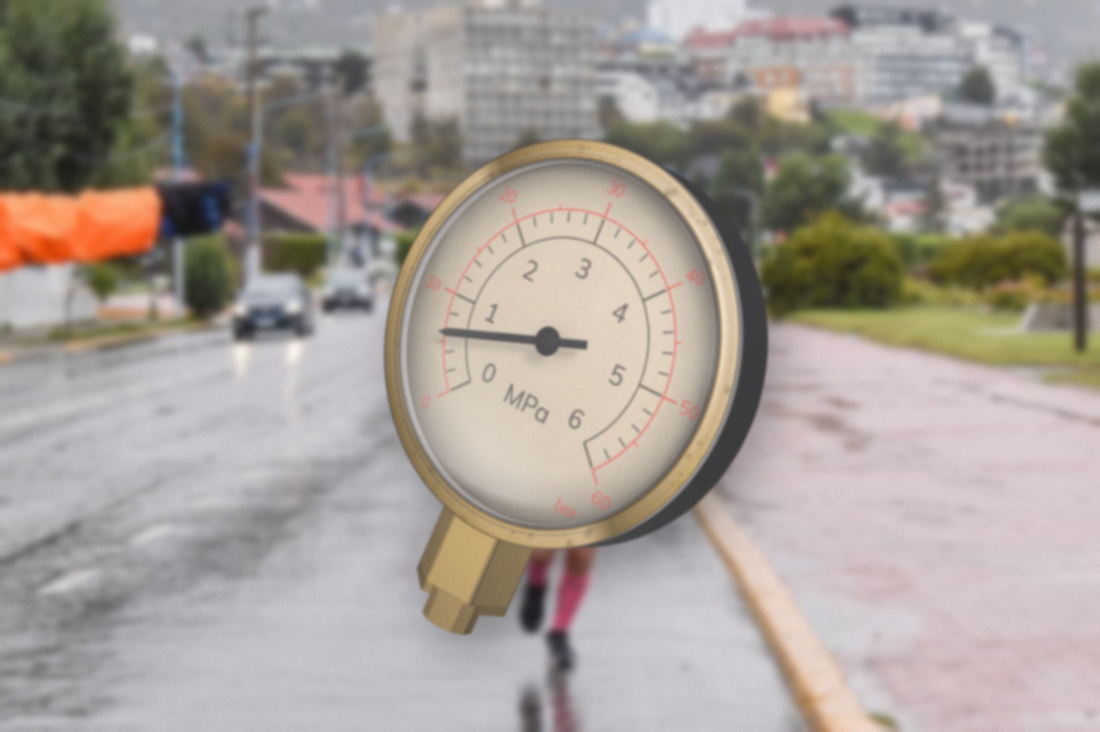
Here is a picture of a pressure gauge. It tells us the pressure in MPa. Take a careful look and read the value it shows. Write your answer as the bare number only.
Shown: 0.6
